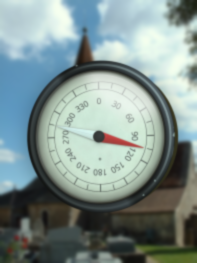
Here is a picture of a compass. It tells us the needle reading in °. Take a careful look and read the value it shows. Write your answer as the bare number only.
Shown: 105
